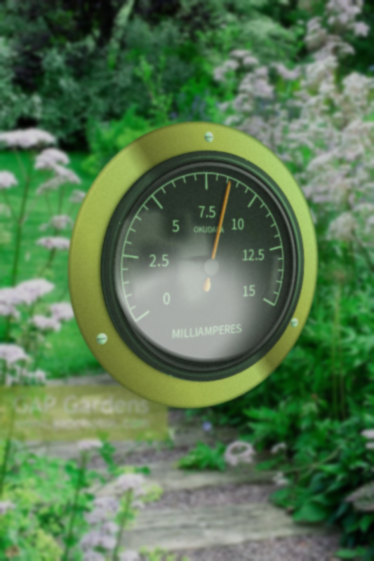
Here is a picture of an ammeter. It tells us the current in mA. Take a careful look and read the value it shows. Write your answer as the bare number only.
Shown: 8.5
